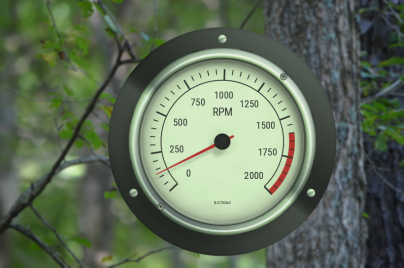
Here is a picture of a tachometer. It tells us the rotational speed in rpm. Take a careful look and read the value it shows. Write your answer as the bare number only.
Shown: 125
